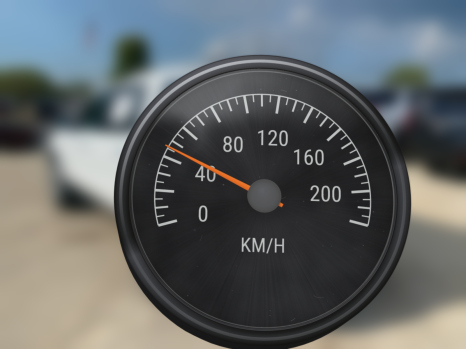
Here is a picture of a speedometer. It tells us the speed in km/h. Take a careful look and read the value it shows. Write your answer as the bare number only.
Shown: 45
